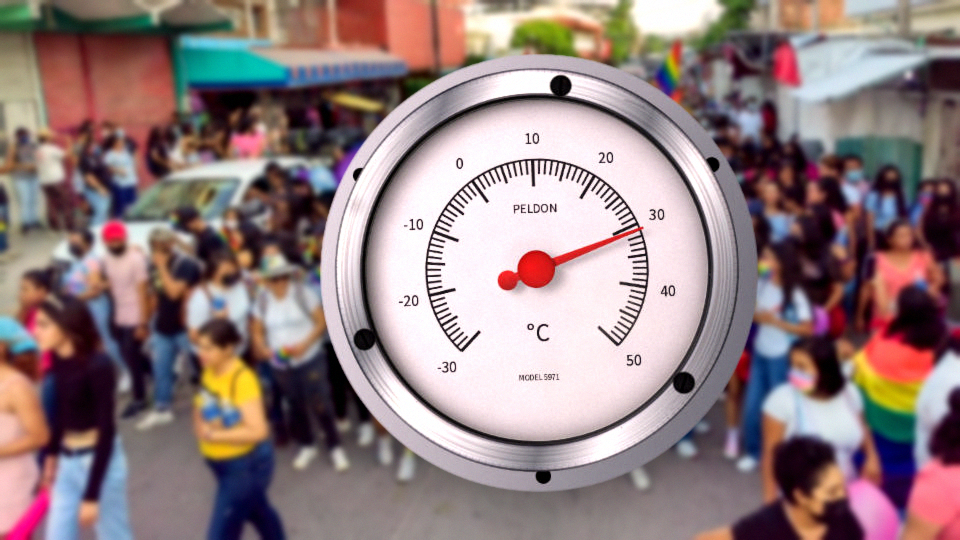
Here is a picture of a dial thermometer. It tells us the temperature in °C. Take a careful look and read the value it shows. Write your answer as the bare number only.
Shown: 31
